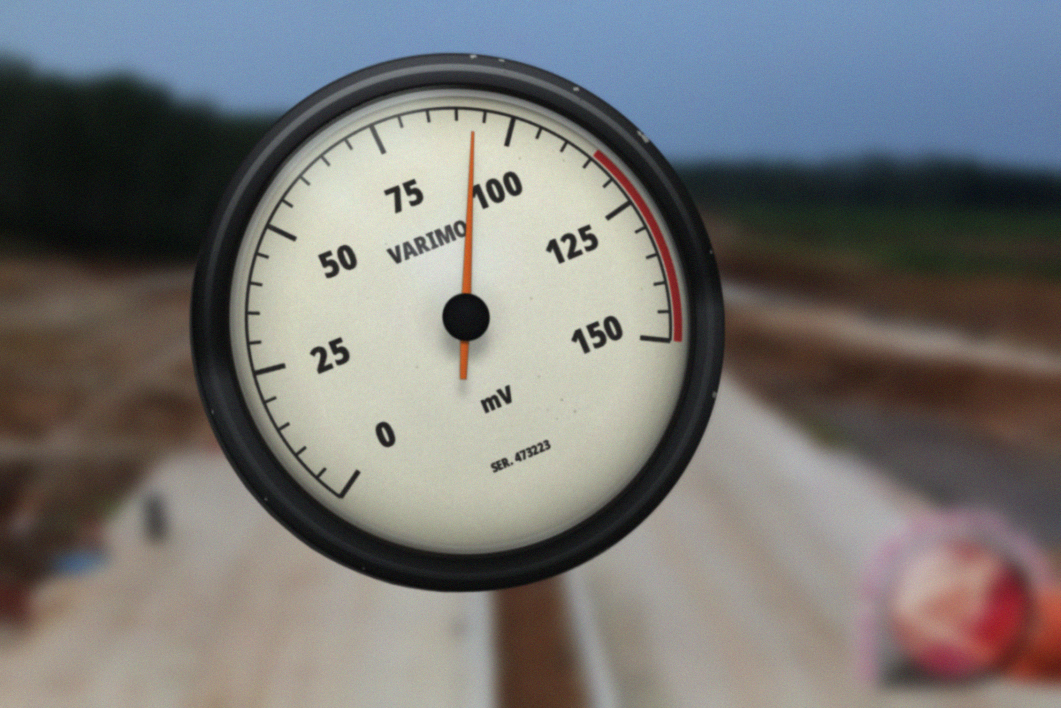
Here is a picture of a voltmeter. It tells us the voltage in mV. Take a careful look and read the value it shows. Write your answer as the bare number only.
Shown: 92.5
